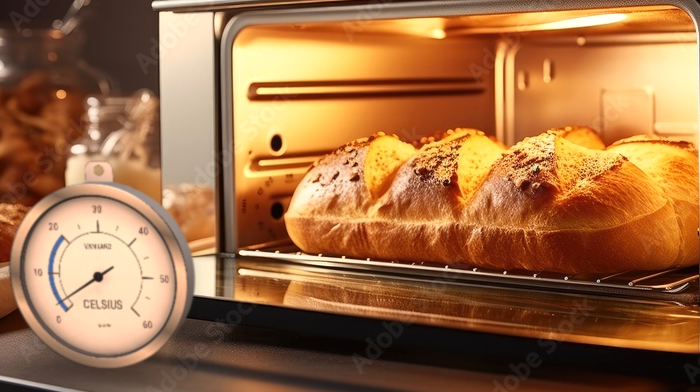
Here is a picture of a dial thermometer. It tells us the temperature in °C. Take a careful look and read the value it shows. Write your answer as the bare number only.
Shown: 2.5
